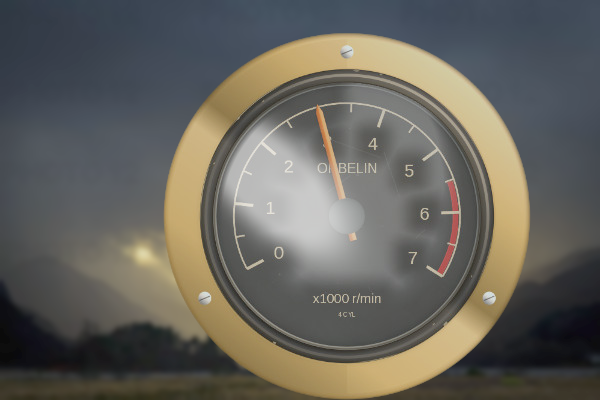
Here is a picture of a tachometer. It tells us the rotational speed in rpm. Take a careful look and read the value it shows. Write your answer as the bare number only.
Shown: 3000
